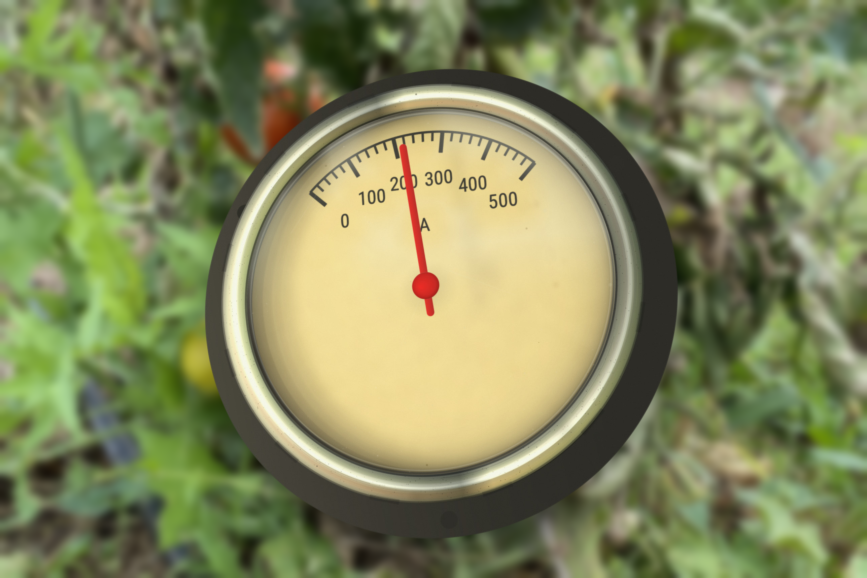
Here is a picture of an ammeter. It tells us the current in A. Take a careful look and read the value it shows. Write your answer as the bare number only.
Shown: 220
